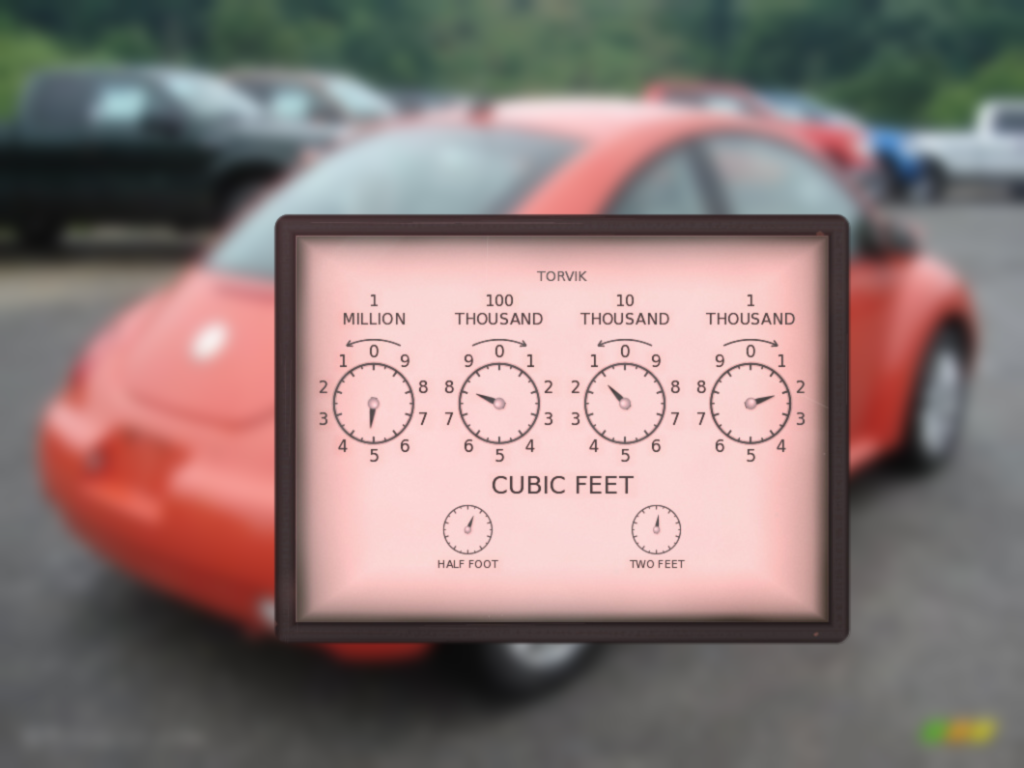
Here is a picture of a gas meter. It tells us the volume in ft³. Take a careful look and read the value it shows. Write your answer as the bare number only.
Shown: 481200
